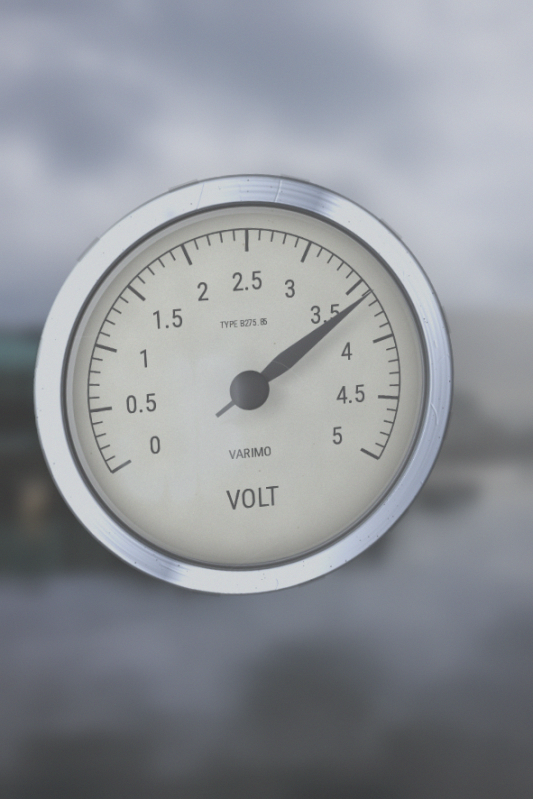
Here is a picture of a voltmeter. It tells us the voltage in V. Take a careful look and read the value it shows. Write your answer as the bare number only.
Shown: 3.6
